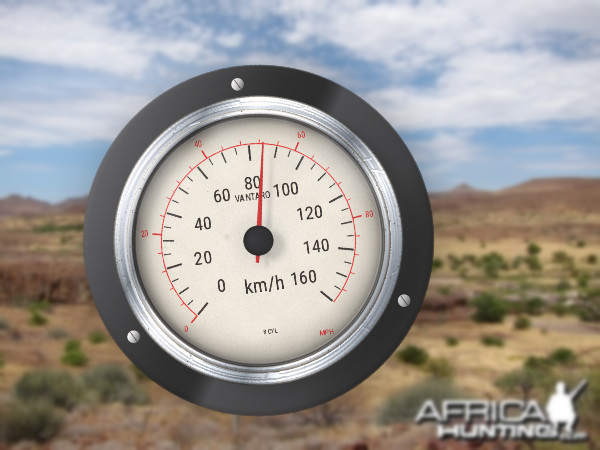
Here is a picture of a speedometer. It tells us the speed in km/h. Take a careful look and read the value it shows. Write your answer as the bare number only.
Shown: 85
